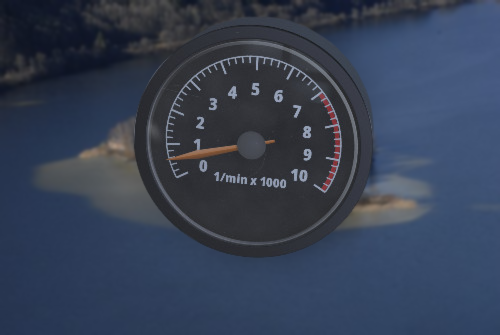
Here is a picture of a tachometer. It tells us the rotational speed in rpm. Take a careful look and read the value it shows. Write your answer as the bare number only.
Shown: 600
